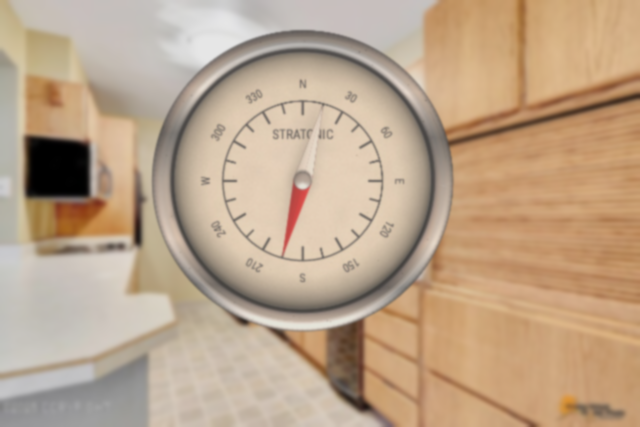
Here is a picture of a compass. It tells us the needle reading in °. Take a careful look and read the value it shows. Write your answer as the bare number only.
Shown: 195
